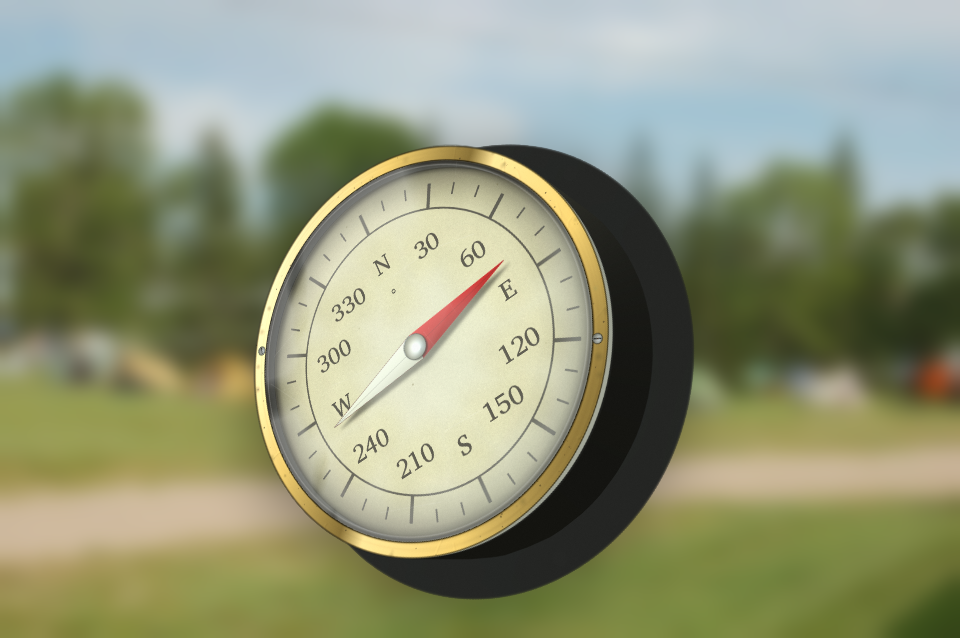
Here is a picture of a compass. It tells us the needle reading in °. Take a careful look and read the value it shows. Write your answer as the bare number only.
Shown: 80
